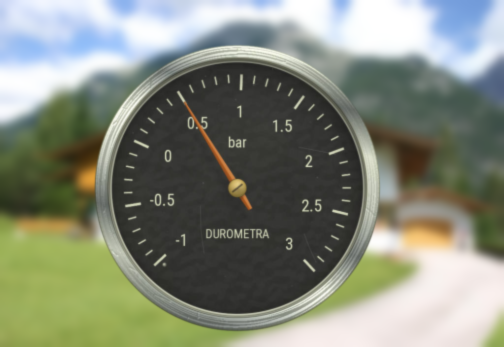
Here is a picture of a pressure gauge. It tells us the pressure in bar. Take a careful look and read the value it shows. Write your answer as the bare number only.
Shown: 0.5
